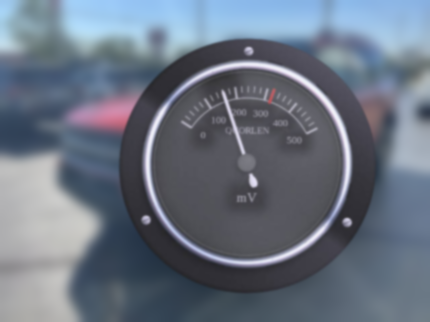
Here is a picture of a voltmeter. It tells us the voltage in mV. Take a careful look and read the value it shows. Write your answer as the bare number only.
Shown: 160
